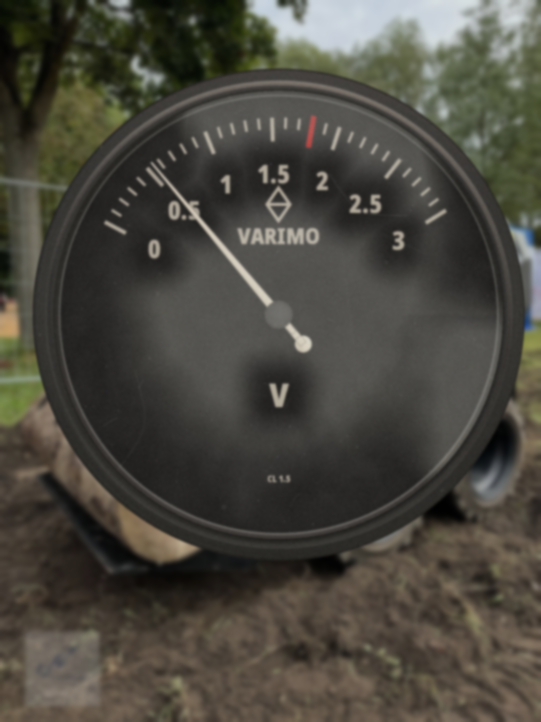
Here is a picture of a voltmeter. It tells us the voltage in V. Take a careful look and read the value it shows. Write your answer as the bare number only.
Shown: 0.55
